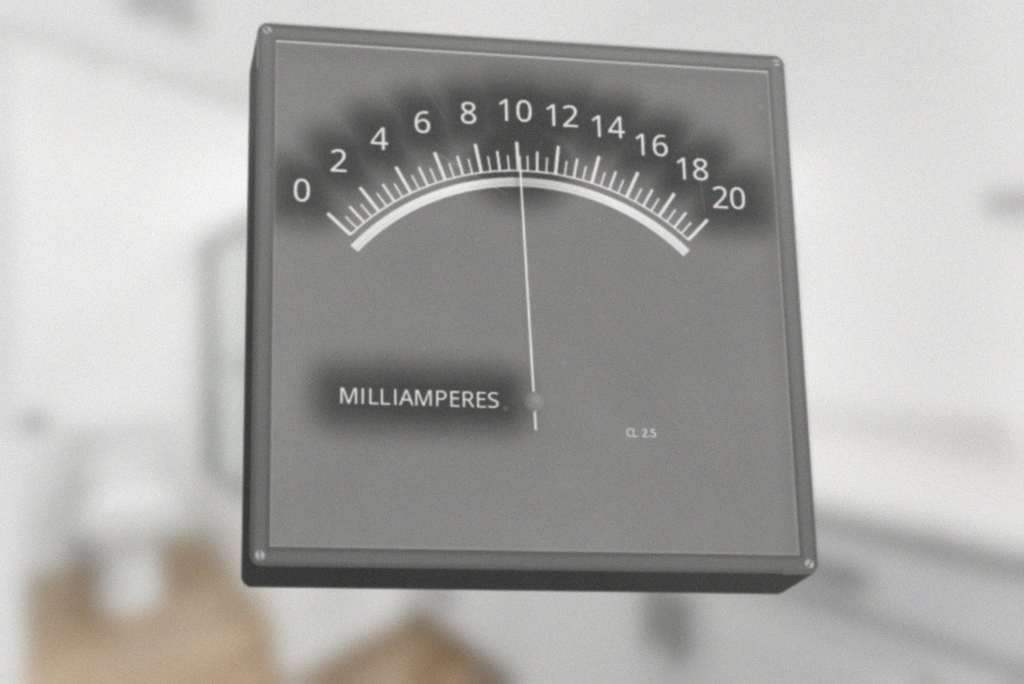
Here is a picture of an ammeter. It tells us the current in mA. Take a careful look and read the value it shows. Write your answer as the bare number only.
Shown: 10
